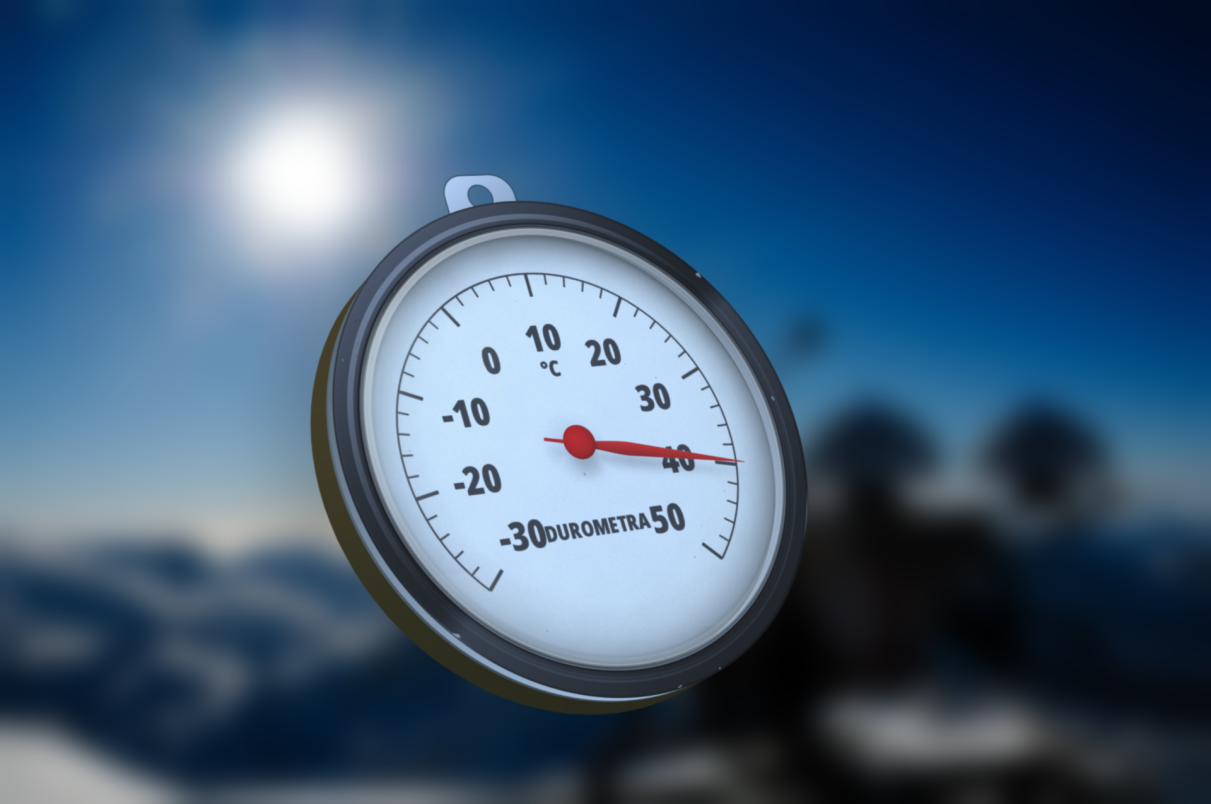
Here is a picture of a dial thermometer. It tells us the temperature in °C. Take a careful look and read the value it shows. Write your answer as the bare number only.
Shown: 40
